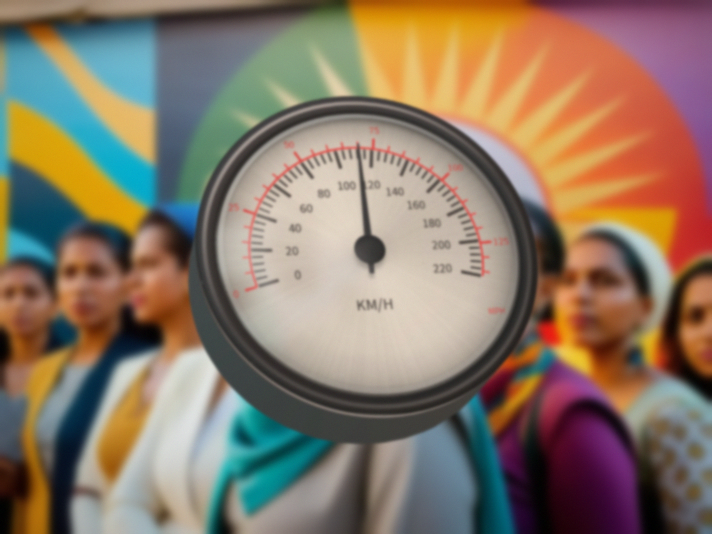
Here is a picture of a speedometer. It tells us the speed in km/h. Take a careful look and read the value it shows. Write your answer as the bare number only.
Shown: 112
